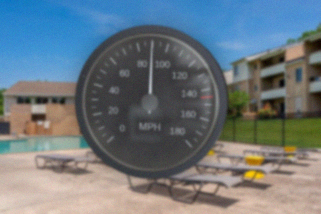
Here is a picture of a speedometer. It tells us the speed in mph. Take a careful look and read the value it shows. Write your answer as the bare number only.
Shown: 90
